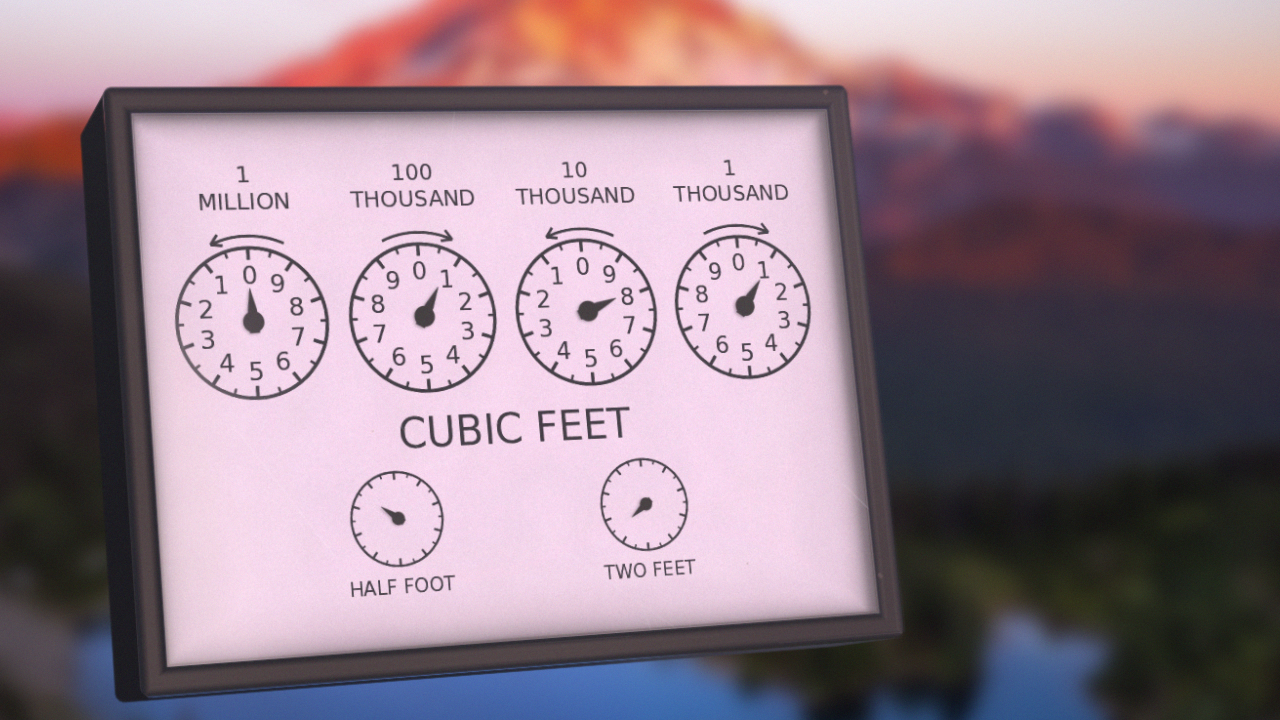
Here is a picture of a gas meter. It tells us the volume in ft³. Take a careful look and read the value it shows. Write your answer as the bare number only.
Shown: 8100
